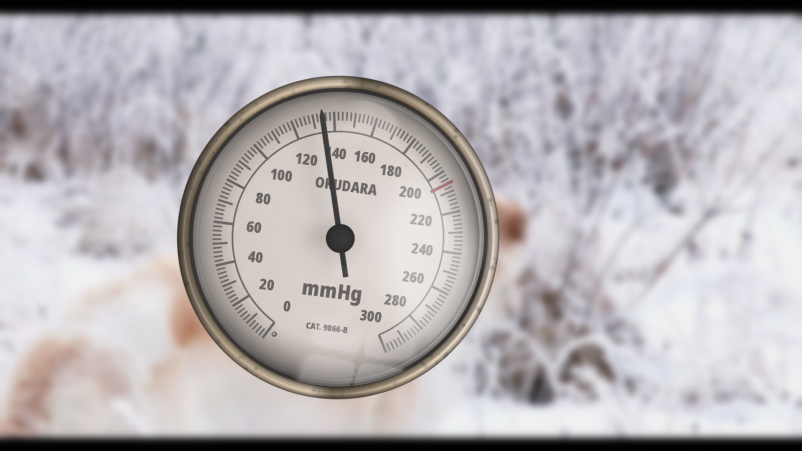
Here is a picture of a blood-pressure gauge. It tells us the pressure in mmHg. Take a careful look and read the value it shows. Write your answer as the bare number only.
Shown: 134
